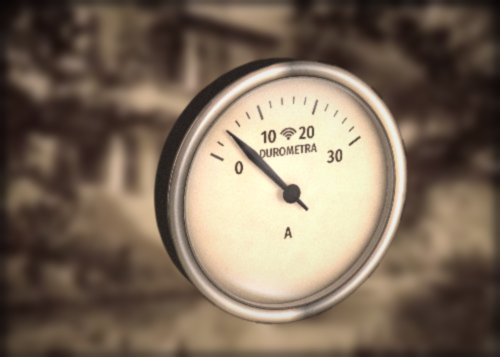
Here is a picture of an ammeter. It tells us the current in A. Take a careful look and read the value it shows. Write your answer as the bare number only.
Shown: 4
